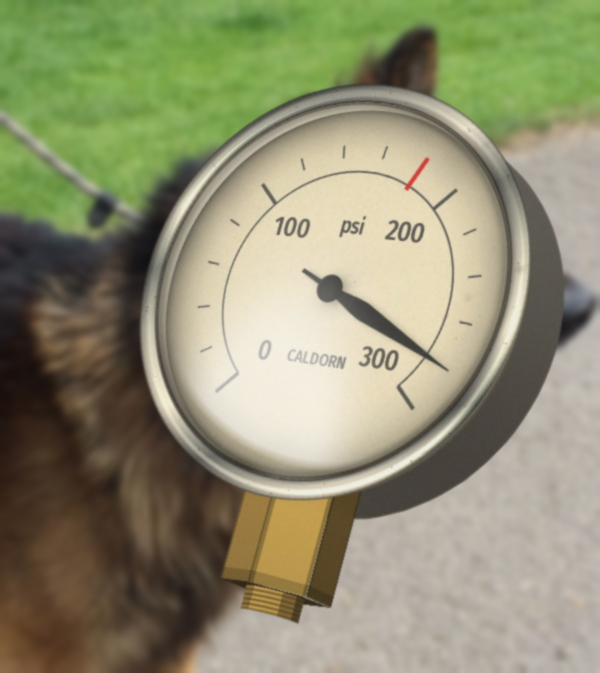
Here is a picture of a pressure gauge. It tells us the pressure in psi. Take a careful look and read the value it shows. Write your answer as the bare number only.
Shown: 280
